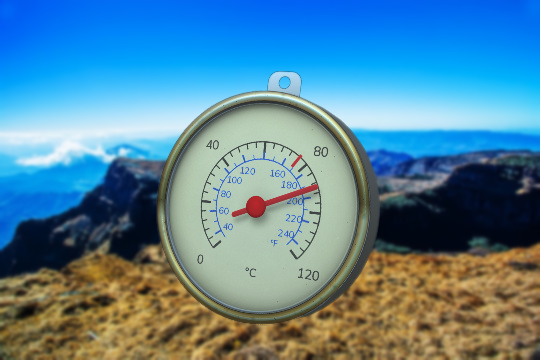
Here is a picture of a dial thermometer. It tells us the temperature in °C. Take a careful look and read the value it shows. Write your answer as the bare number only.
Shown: 90
